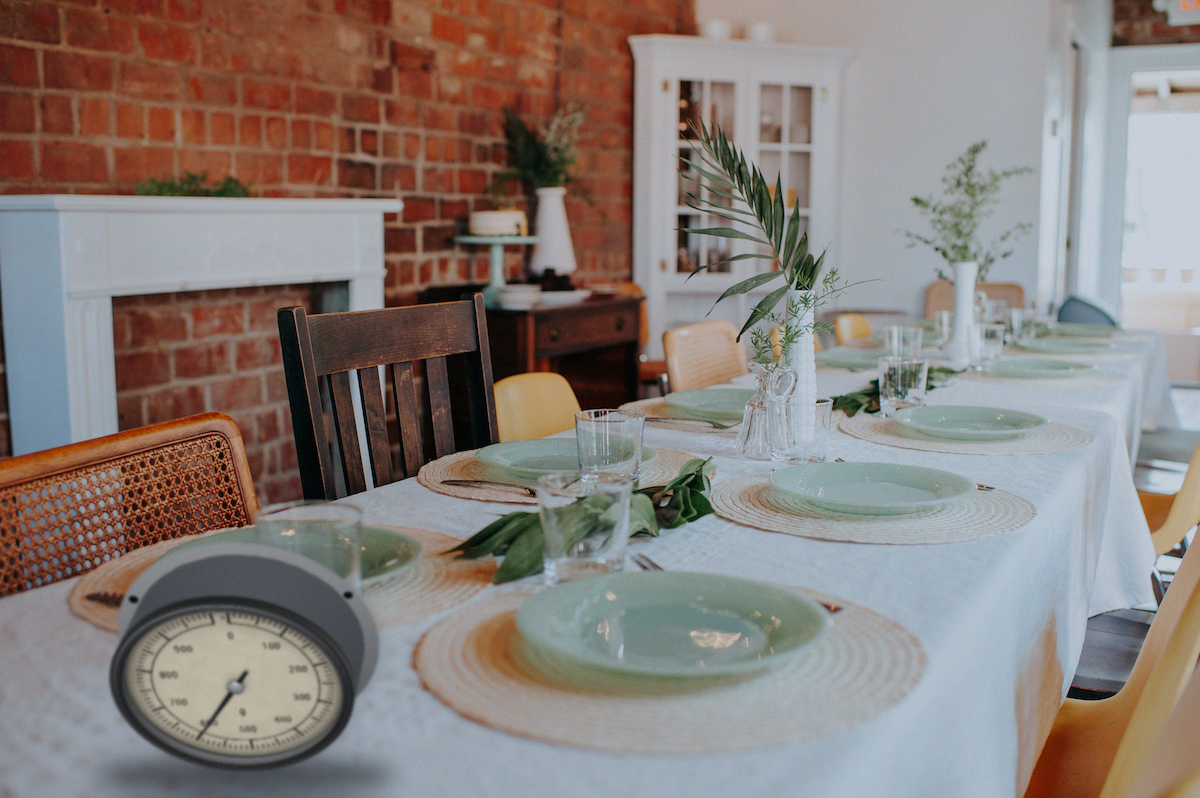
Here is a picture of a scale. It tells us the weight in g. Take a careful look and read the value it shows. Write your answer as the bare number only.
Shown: 600
